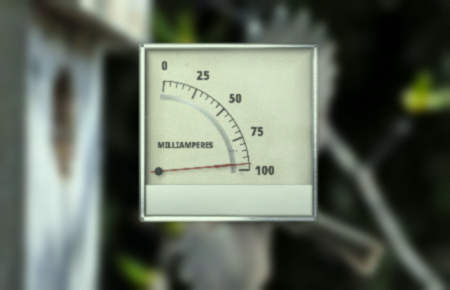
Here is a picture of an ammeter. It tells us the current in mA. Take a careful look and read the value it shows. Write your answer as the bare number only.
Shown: 95
